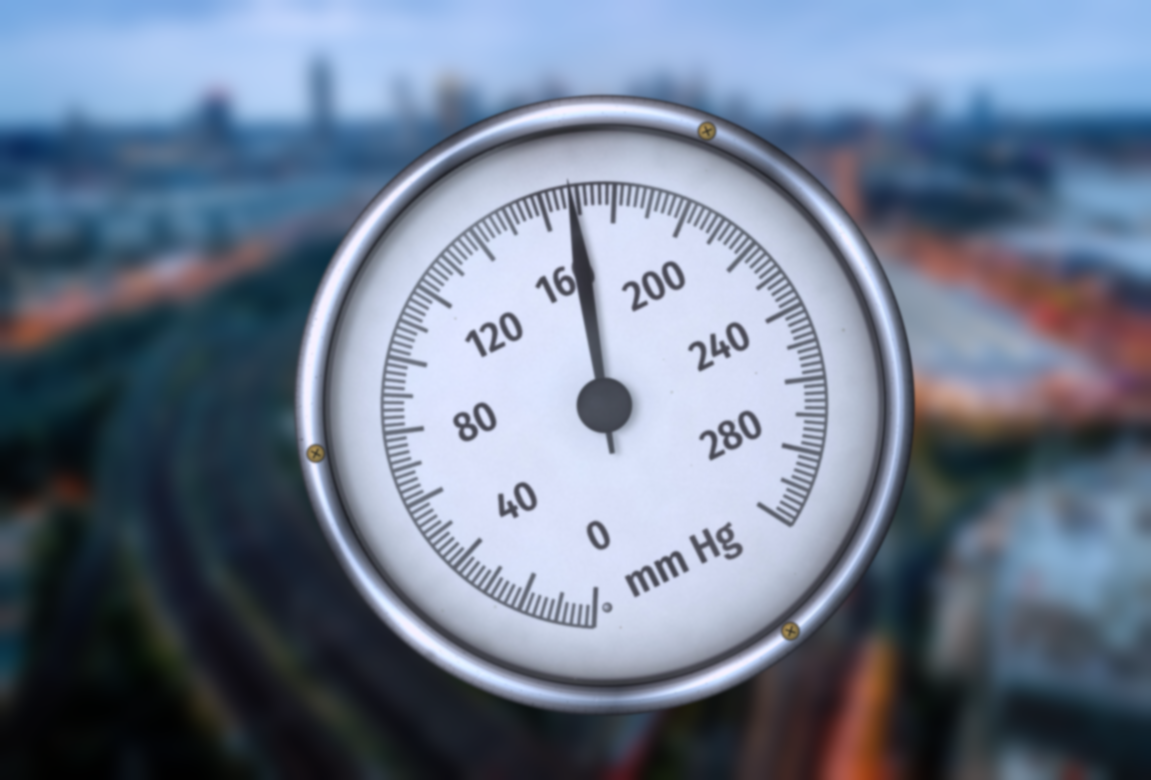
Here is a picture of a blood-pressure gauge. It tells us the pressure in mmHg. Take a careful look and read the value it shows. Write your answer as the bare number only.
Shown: 168
